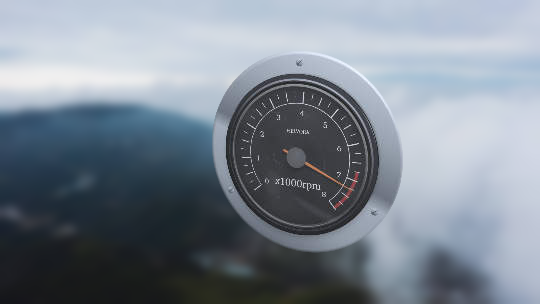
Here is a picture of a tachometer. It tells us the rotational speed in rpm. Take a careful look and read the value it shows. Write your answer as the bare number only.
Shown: 7250
